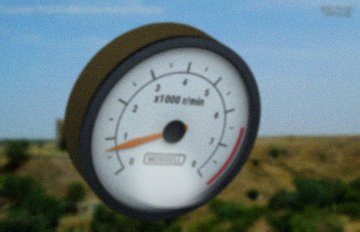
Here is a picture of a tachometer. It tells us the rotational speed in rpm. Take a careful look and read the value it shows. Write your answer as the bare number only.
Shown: 750
